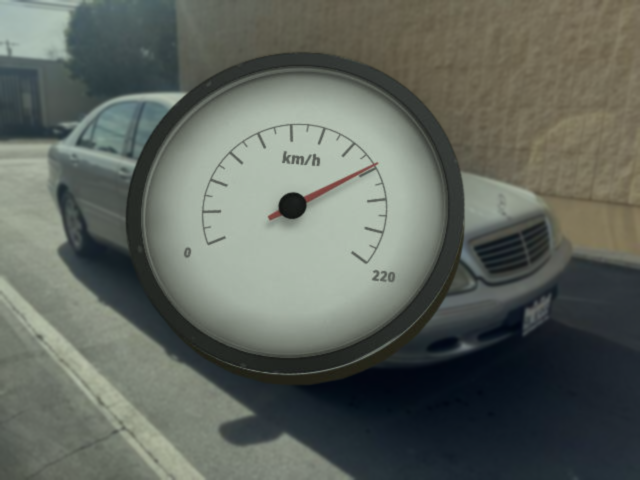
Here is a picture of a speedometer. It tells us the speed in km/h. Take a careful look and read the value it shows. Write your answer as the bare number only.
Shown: 160
